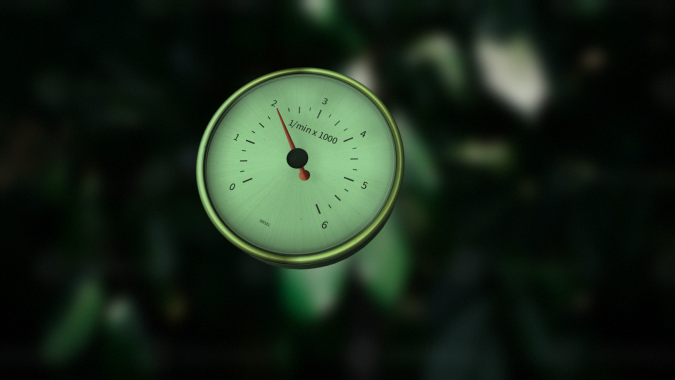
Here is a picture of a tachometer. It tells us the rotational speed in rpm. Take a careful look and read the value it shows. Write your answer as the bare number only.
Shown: 2000
